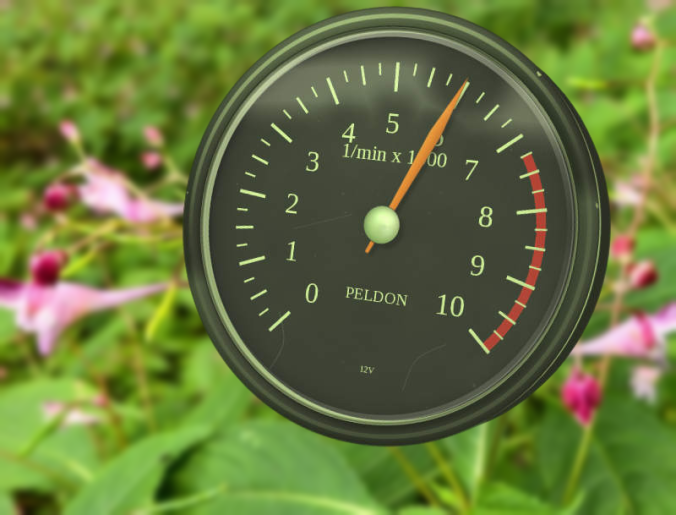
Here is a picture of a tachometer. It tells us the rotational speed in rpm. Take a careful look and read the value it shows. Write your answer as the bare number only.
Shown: 6000
